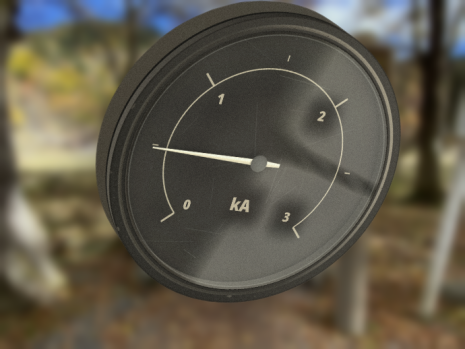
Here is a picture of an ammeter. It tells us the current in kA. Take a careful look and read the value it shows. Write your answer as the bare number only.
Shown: 0.5
